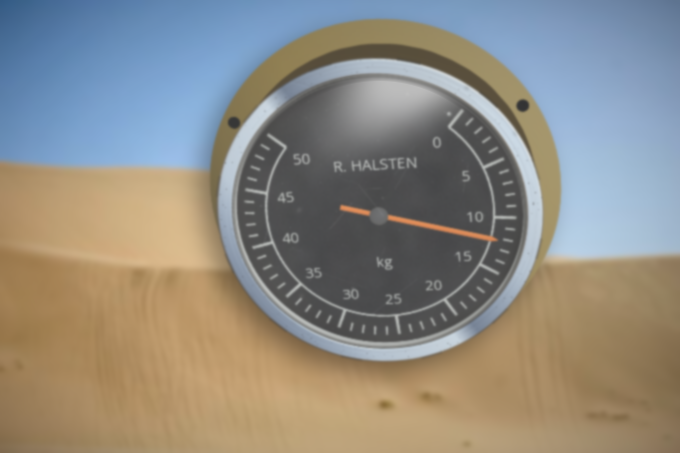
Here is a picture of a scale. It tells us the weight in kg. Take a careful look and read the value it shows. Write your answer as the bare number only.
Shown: 12
